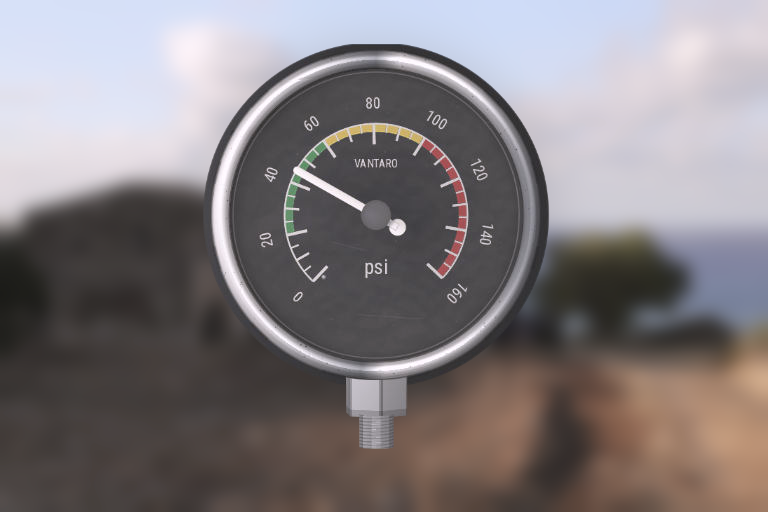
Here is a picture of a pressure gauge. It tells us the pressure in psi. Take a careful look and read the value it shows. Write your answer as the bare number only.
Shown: 45
